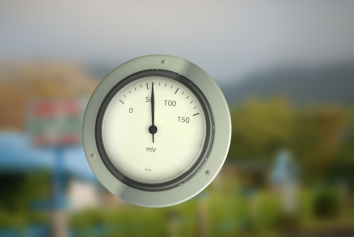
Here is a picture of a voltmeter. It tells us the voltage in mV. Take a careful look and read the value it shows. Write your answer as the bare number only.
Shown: 60
